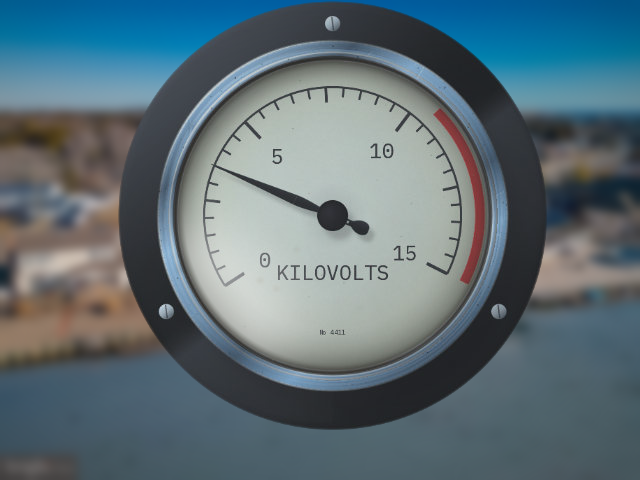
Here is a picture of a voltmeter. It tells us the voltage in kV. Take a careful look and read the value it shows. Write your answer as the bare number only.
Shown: 3.5
